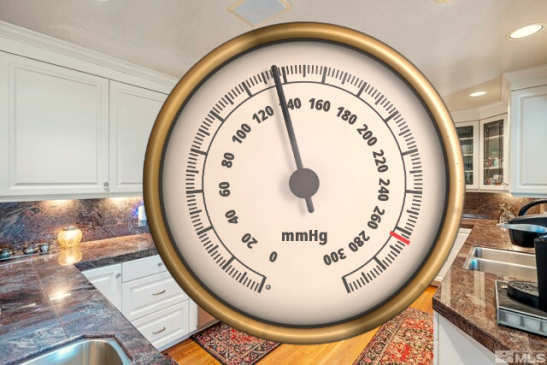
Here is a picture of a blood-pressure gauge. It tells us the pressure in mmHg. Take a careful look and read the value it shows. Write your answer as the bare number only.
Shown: 136
